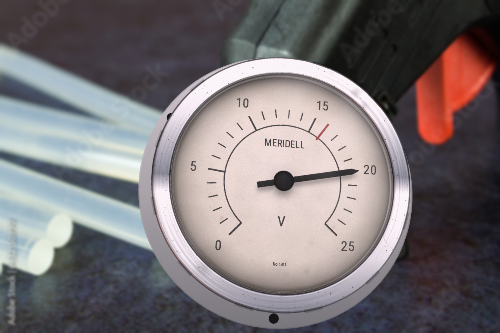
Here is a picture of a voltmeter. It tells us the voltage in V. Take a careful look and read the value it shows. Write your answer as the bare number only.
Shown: 20
